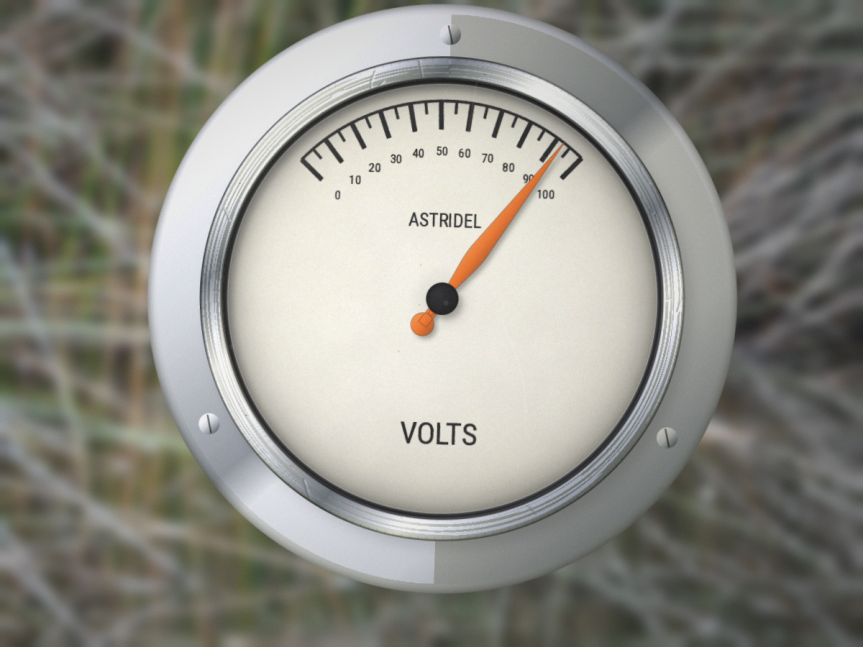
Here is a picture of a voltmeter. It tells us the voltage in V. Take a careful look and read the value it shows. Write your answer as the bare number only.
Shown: 92.5
